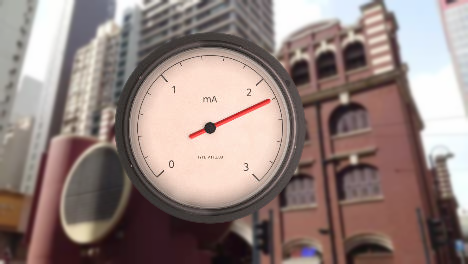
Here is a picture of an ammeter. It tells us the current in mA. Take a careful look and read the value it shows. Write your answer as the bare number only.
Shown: 2.2
